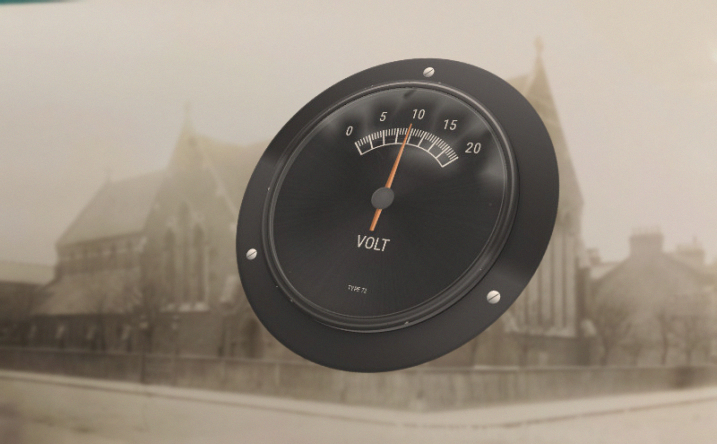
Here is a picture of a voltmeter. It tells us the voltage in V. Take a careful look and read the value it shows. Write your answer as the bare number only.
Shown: 10
